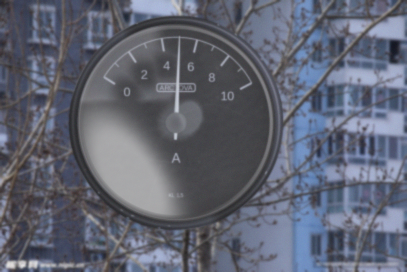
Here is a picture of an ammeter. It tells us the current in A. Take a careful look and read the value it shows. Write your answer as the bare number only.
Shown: 5
